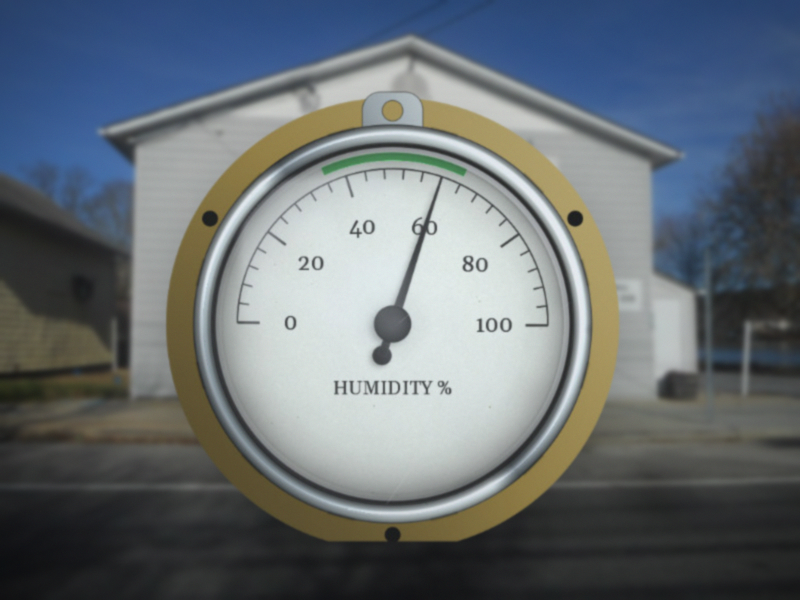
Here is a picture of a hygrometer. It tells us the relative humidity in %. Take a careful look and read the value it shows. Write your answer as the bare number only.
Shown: 60
